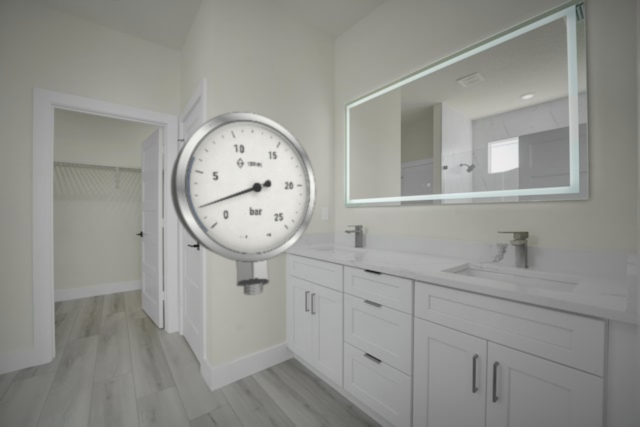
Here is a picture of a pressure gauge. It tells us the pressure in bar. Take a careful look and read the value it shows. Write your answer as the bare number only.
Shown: 2
